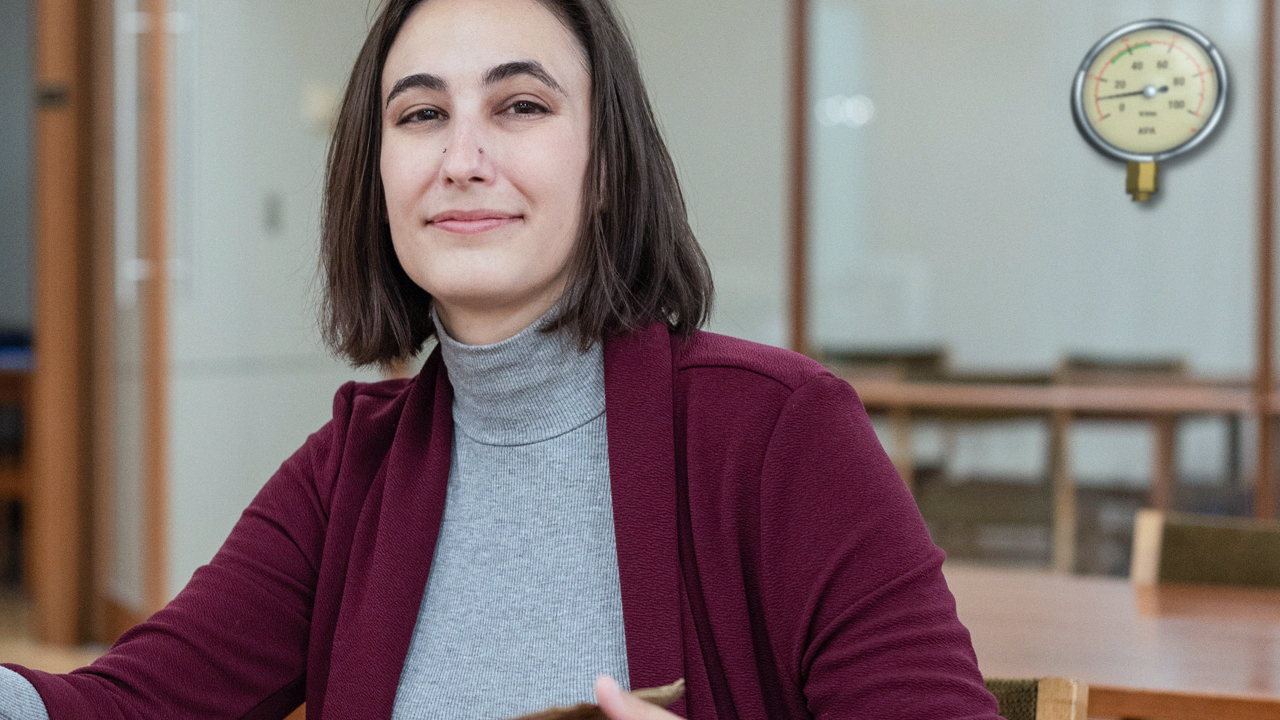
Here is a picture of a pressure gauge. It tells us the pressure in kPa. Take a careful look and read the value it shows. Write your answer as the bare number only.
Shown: 10
